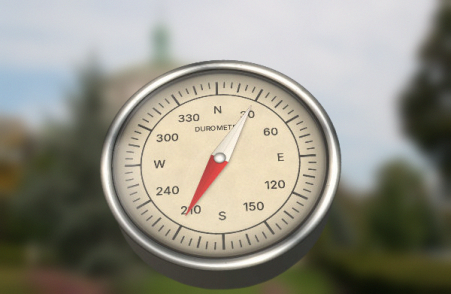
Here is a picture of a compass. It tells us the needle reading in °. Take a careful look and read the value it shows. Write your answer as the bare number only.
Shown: 210
